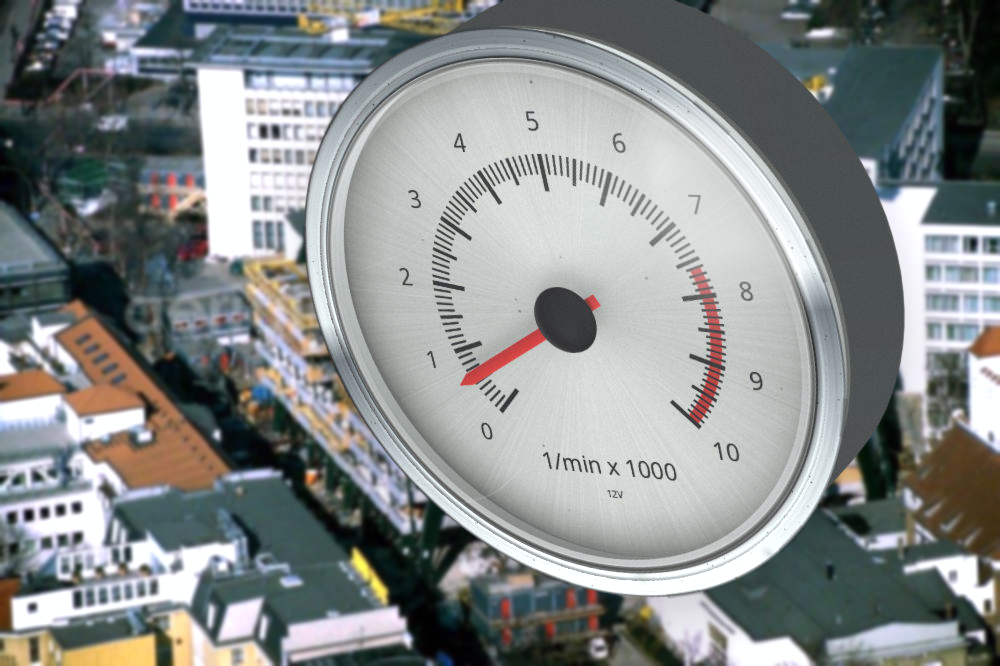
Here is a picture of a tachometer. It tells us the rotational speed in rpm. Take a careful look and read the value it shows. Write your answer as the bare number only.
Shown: 600
